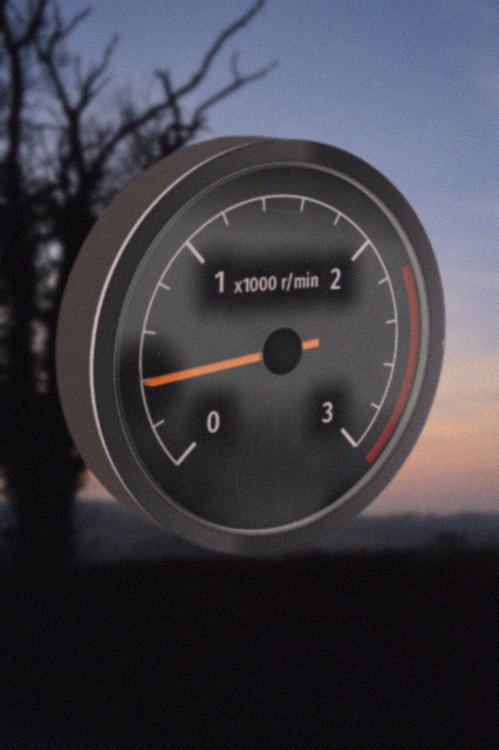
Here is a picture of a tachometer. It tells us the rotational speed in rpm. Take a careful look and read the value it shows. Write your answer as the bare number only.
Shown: 400
